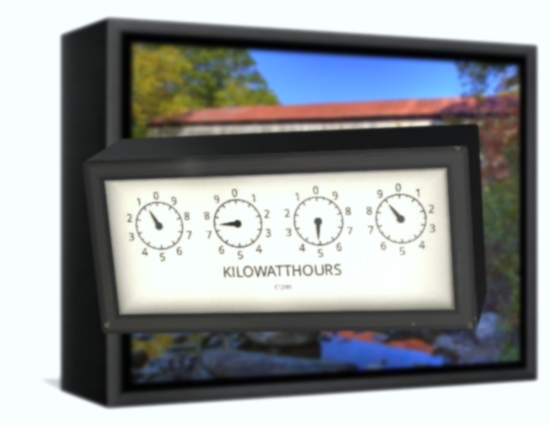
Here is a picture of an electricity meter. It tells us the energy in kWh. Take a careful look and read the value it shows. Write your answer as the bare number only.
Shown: 749
